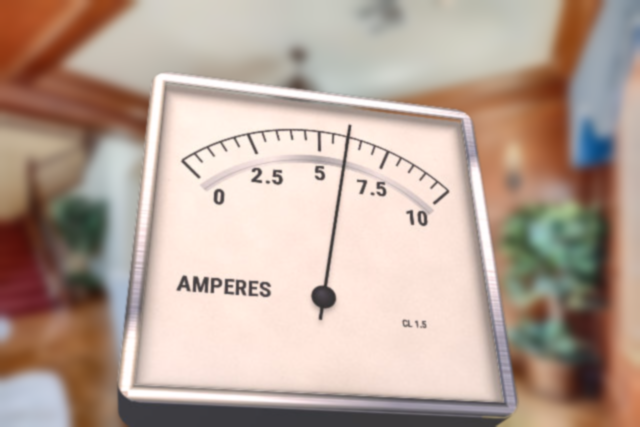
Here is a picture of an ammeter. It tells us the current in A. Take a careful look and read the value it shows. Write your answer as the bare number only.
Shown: 6
